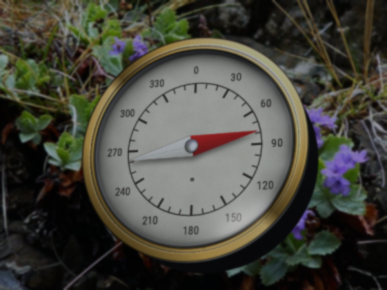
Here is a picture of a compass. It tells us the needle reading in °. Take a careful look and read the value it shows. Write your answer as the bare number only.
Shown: 80
